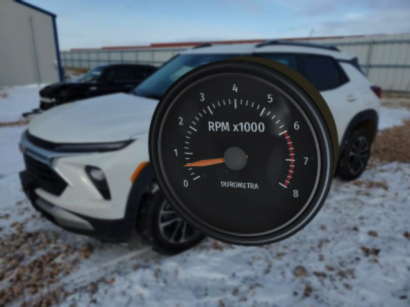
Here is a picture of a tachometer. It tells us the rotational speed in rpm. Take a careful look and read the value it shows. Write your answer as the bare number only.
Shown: 600
